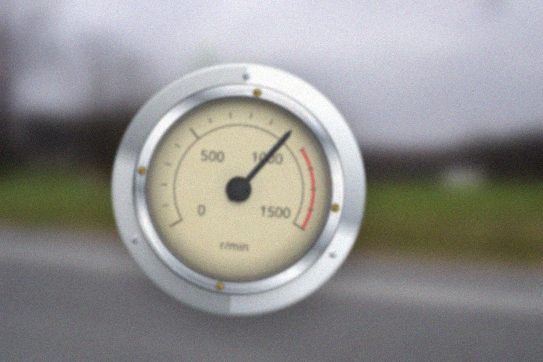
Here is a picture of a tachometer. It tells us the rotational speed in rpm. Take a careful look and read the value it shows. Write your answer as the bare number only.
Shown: 1000
